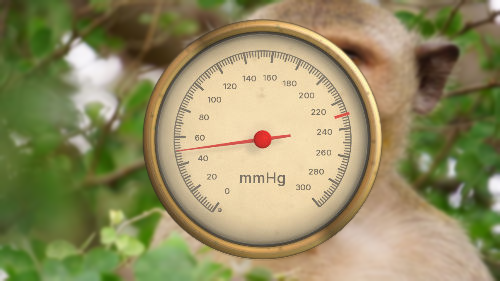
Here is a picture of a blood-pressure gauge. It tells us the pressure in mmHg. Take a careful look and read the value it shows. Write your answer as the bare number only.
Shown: 50
